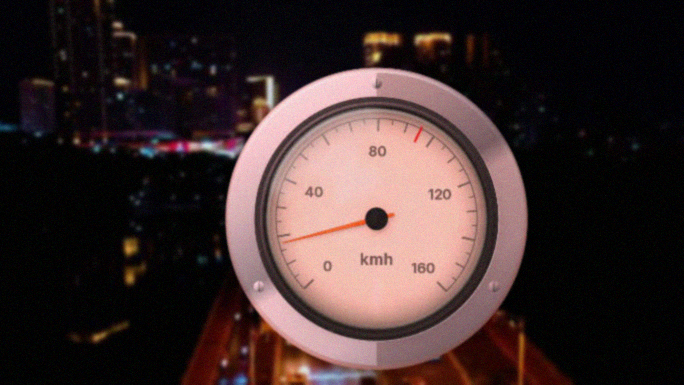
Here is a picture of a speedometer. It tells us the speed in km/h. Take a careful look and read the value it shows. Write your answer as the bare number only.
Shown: 17.5
